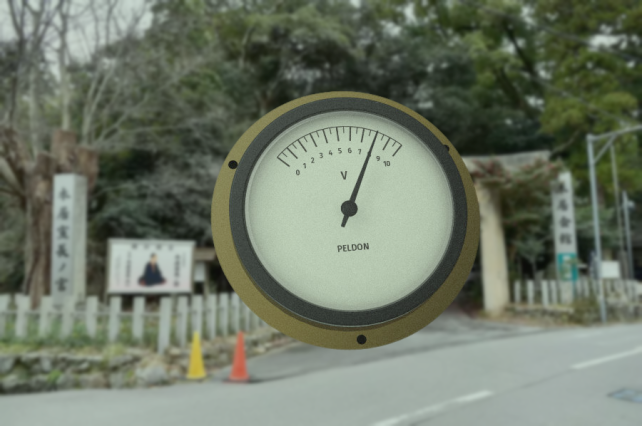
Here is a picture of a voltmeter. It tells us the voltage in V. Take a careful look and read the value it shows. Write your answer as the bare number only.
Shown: 8
